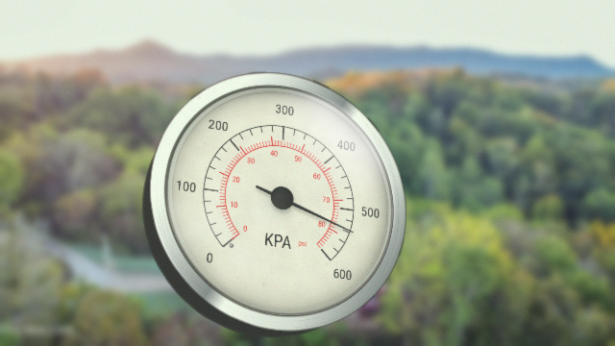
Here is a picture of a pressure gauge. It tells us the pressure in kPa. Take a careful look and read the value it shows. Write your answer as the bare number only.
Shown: 540
